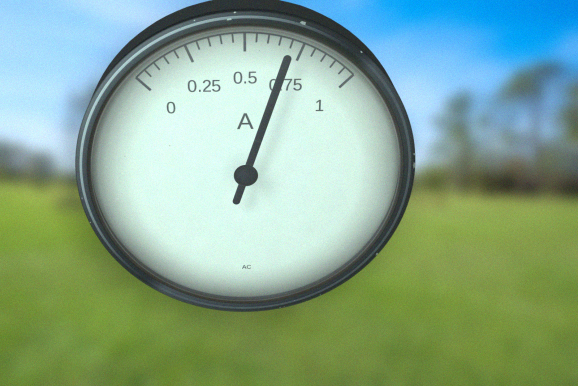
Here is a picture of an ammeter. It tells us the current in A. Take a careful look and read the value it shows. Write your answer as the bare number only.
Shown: 0.7
